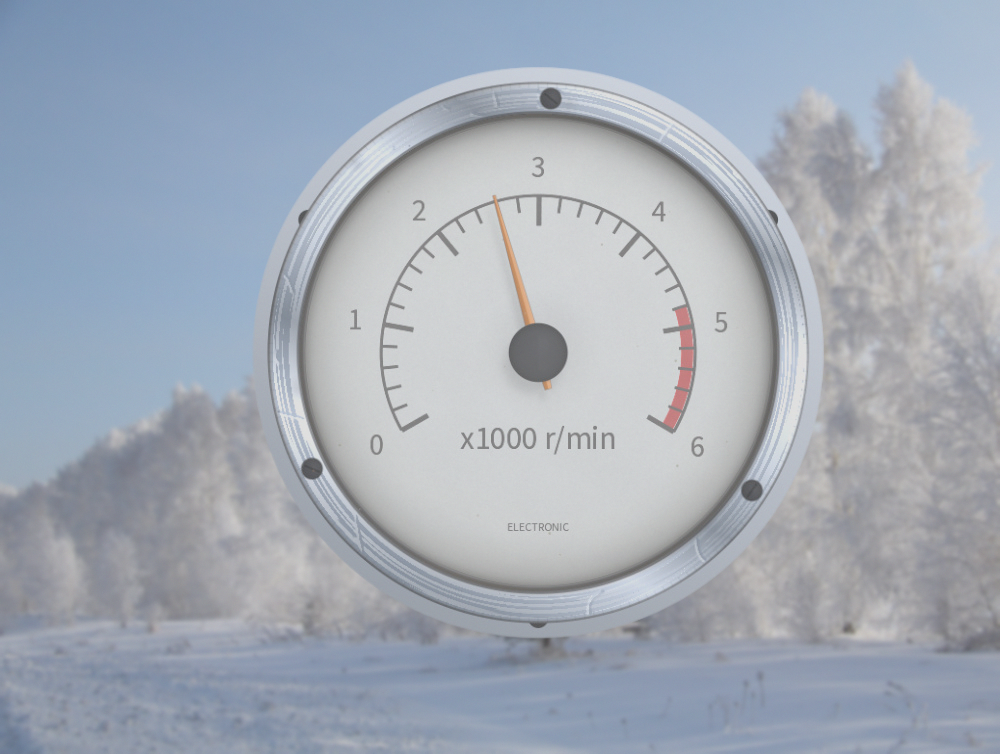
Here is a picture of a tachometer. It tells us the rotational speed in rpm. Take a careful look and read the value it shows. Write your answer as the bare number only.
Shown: 2600
